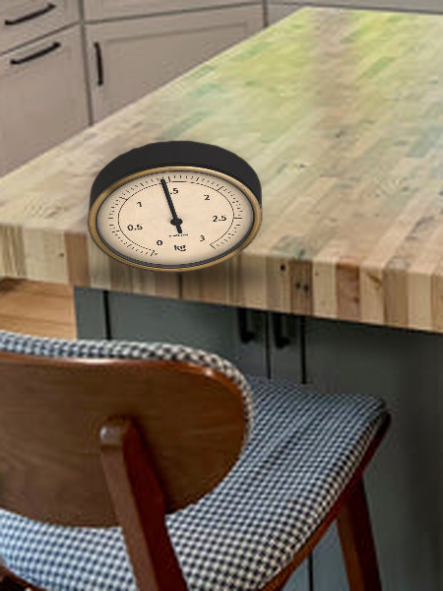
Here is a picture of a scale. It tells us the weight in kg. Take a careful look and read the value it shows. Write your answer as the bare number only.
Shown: 1.45
